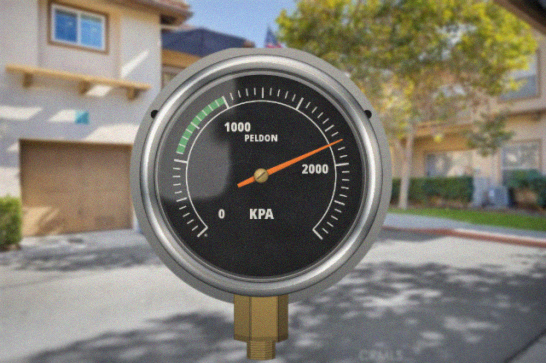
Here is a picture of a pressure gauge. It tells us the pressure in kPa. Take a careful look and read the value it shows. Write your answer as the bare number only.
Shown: 1850
